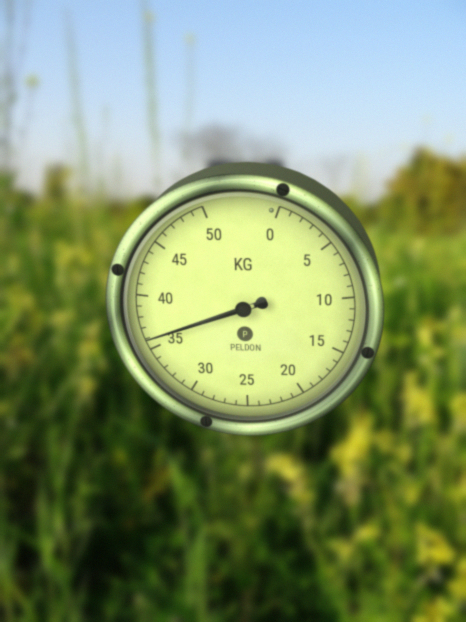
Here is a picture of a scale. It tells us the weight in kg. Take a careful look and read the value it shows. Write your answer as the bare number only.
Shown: 36
